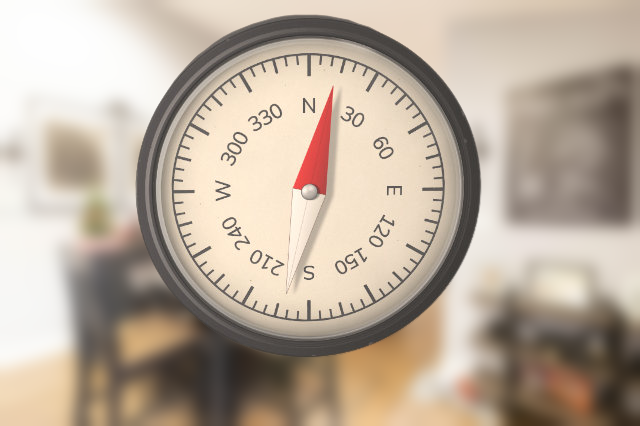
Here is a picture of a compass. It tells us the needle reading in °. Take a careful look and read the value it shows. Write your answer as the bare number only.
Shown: 12.5
